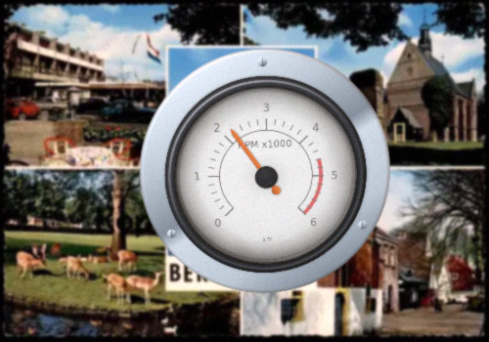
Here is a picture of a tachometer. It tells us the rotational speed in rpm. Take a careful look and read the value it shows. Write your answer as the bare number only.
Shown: 2200
